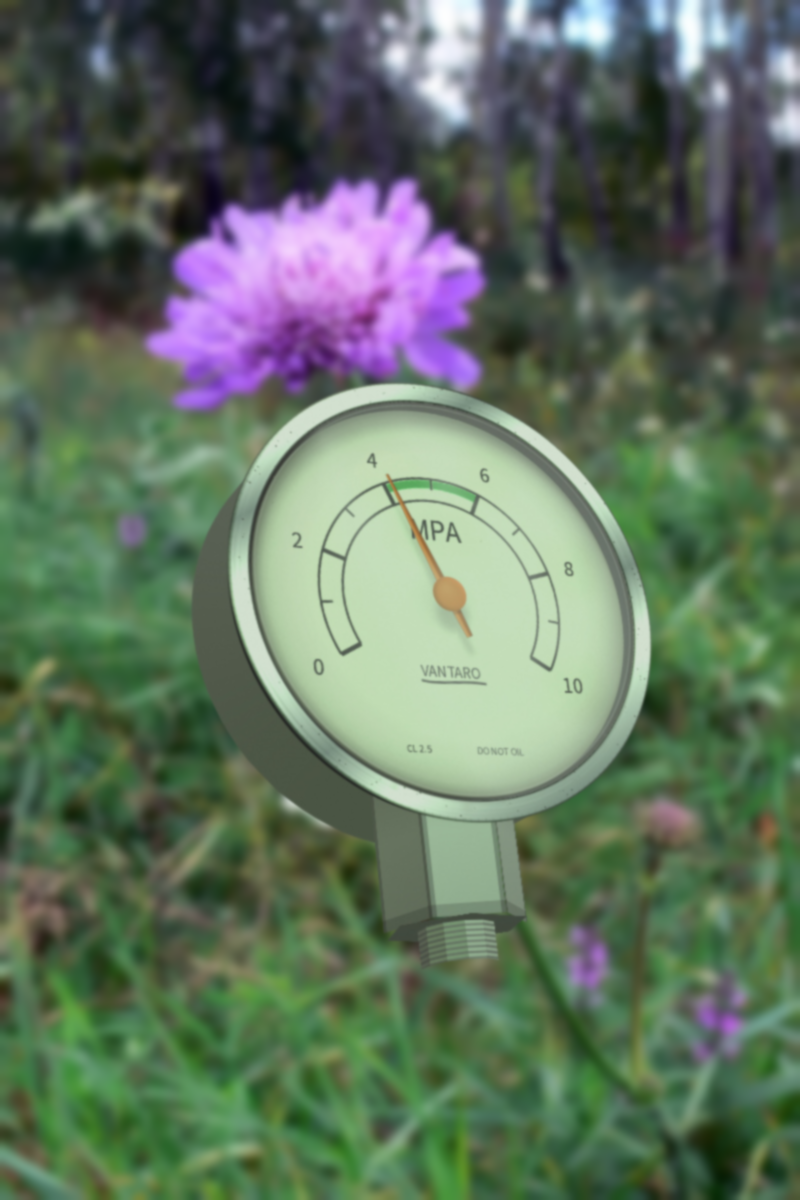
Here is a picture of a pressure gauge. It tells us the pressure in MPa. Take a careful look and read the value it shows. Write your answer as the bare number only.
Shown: 4
